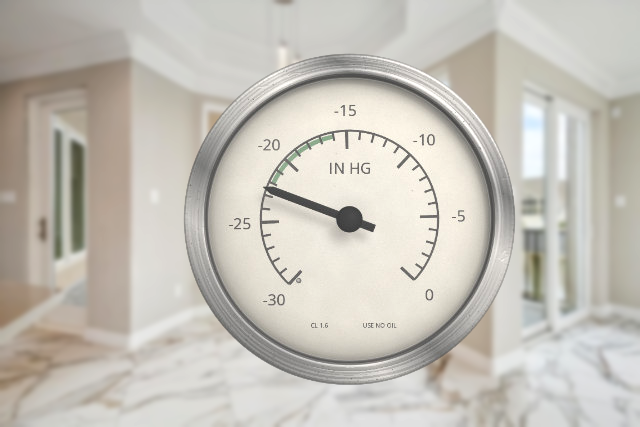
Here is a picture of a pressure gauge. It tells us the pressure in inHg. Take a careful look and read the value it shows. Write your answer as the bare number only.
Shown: -22.5
